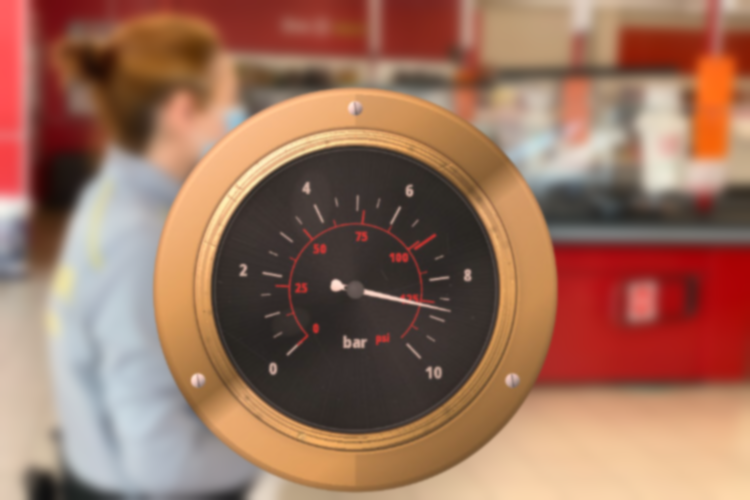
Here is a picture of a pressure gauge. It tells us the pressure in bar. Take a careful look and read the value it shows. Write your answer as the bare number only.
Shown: 8.75
